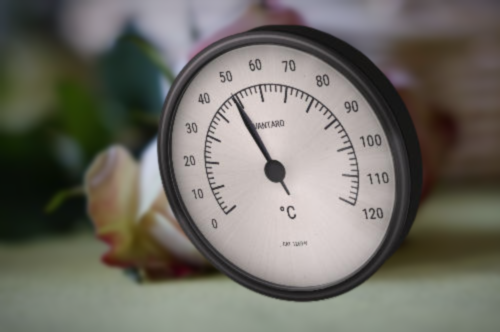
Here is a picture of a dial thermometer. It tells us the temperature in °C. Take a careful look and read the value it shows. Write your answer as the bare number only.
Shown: 50
